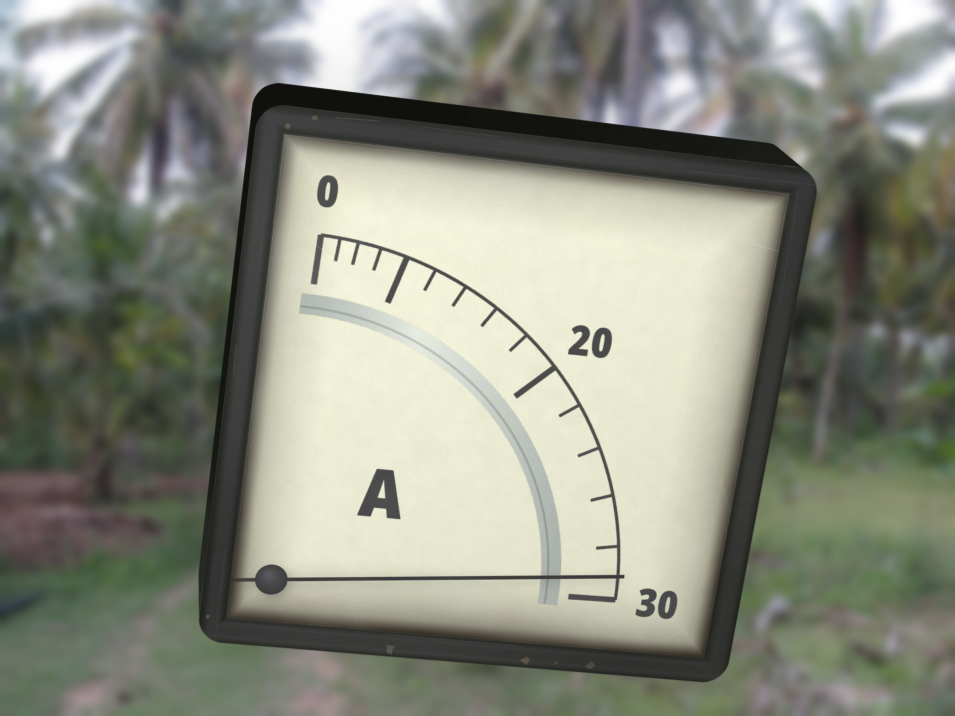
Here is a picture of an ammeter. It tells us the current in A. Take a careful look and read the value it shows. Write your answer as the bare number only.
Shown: 29
